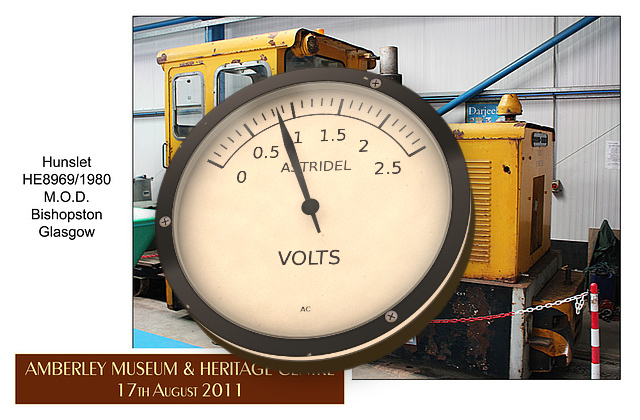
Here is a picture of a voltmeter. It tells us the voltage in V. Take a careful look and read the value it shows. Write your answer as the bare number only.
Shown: 0.85
